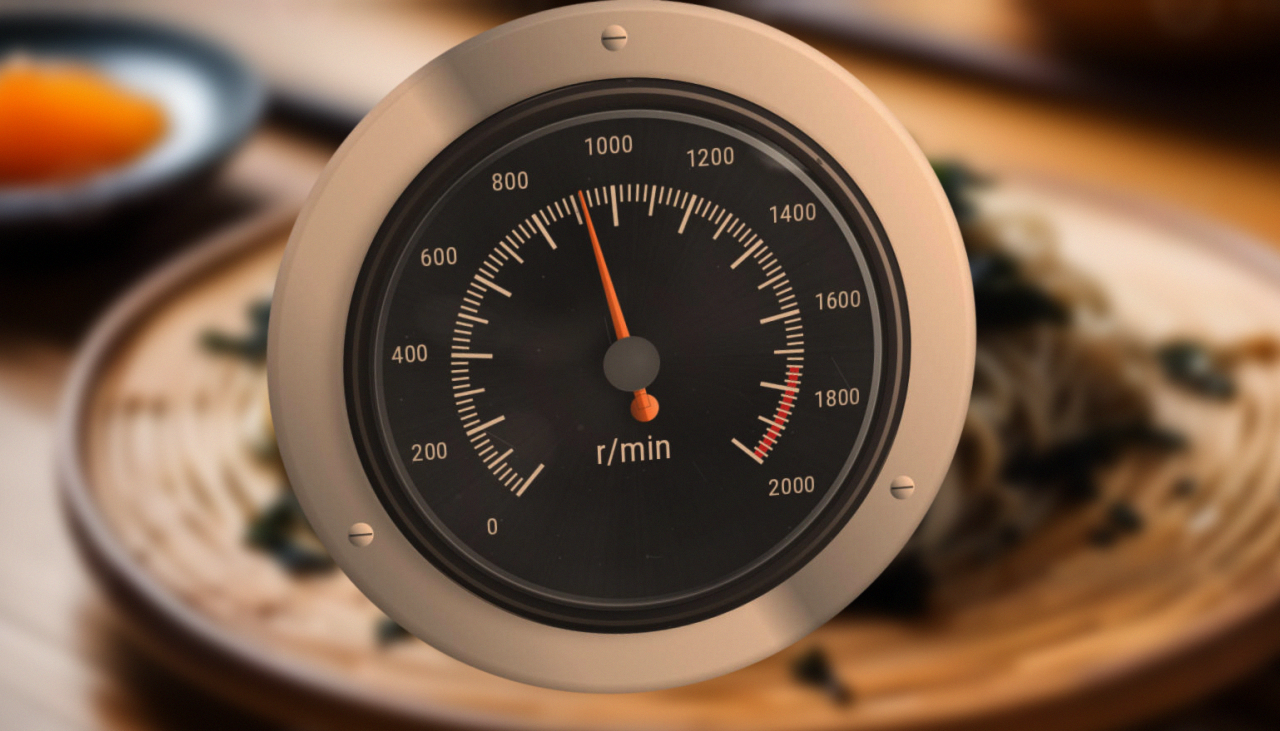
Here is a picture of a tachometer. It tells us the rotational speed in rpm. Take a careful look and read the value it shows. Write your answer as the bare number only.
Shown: 920
